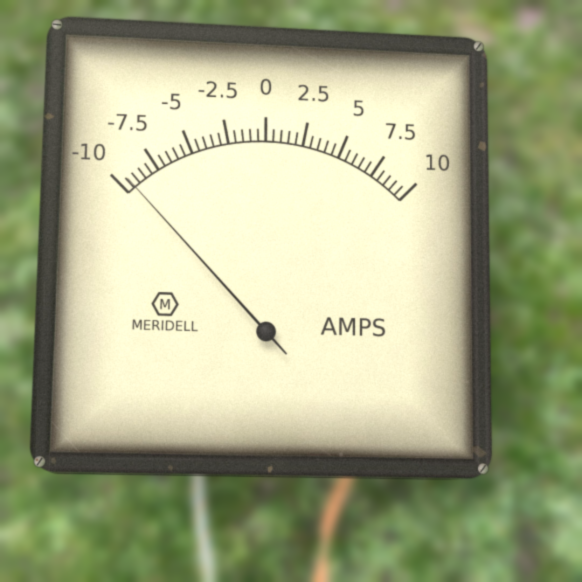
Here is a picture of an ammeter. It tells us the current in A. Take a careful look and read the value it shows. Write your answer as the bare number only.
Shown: -9.5
